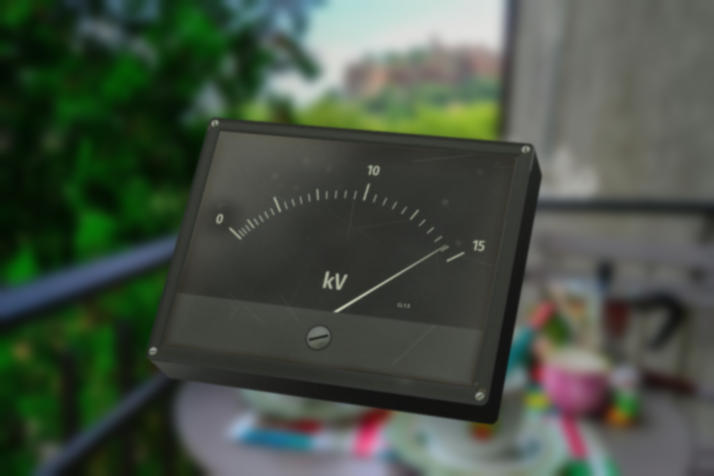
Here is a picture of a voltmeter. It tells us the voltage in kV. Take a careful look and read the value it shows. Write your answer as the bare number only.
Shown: 14.5
